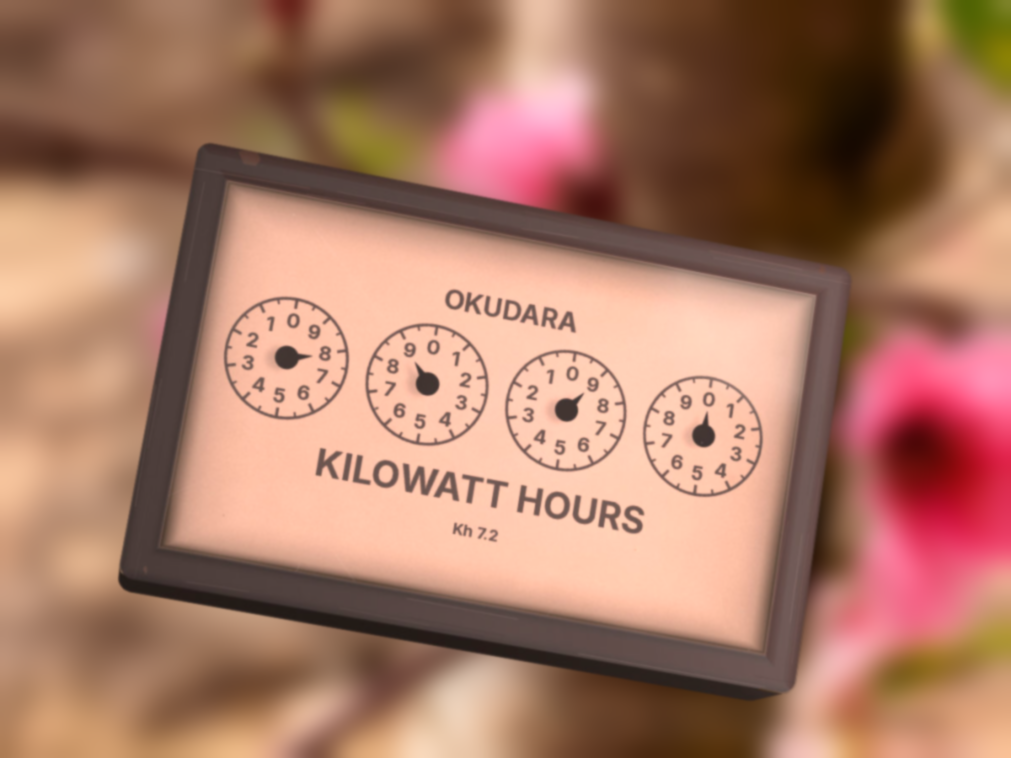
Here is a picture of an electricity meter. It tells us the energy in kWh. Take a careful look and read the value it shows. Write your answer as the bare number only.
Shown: 7890
